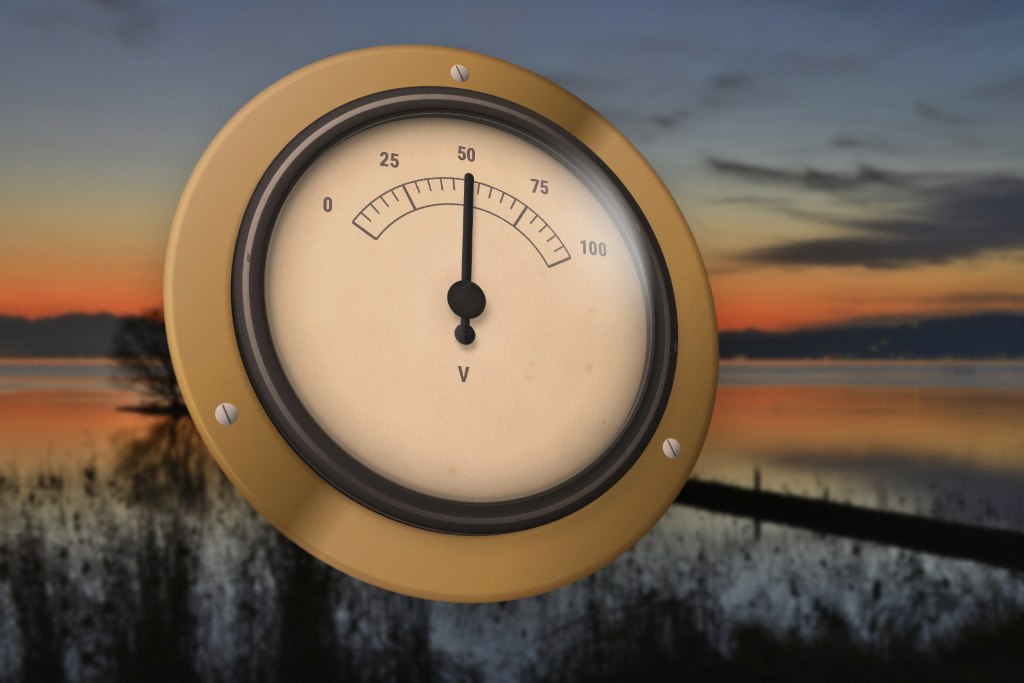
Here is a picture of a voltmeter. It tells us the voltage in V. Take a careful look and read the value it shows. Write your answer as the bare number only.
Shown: 50
